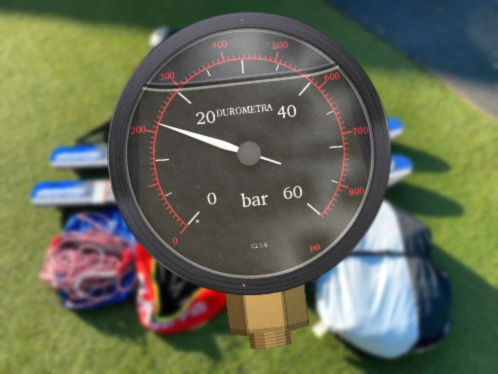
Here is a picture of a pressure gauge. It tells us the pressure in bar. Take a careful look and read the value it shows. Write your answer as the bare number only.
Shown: 15
